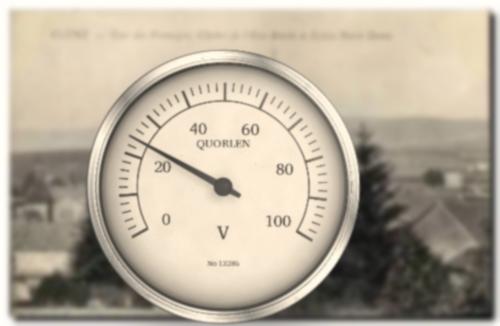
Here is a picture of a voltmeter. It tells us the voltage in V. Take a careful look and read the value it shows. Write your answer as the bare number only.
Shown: 24
